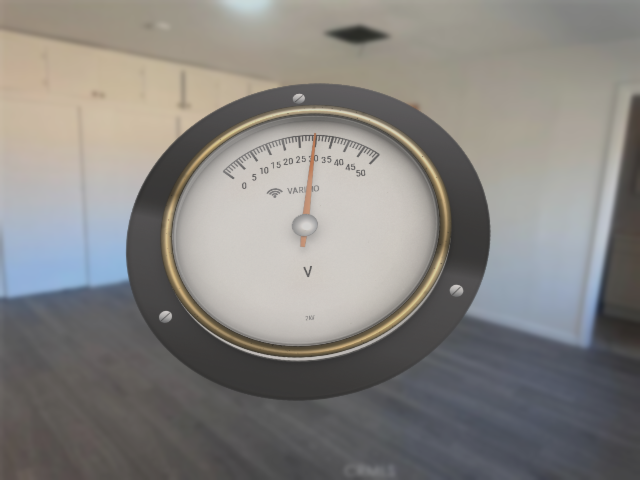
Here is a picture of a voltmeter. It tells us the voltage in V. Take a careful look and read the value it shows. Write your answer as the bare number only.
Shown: 30
